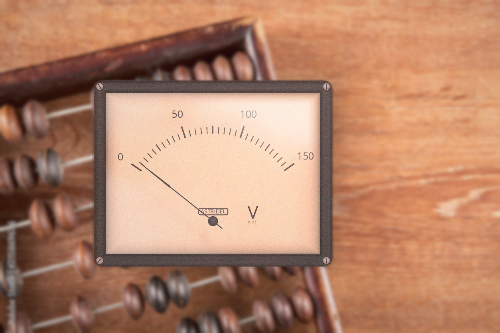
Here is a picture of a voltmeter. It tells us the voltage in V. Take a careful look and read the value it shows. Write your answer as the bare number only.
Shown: 5
